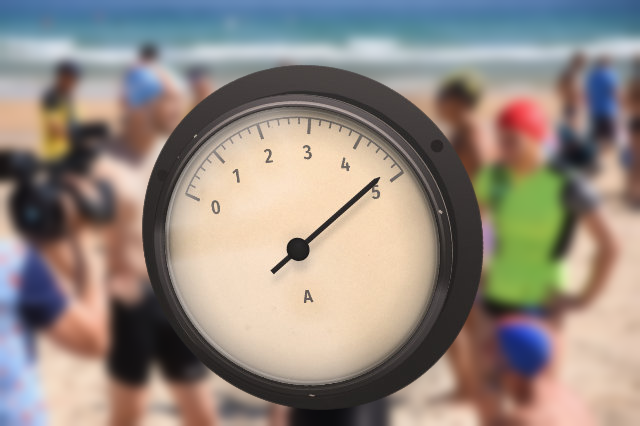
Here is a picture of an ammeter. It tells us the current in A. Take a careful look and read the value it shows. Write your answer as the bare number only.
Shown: 4.8
